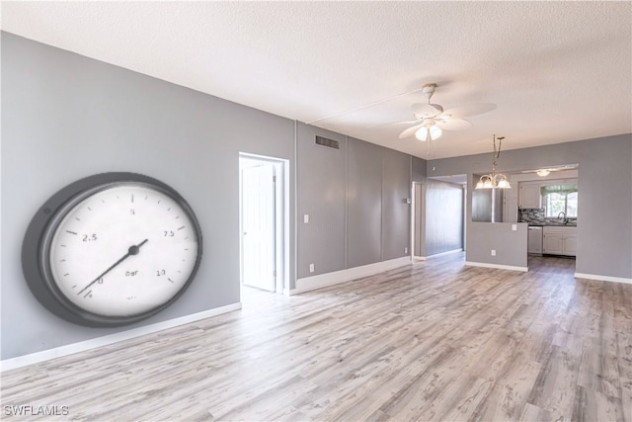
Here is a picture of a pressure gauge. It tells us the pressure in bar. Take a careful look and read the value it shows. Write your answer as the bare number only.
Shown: 0.25
